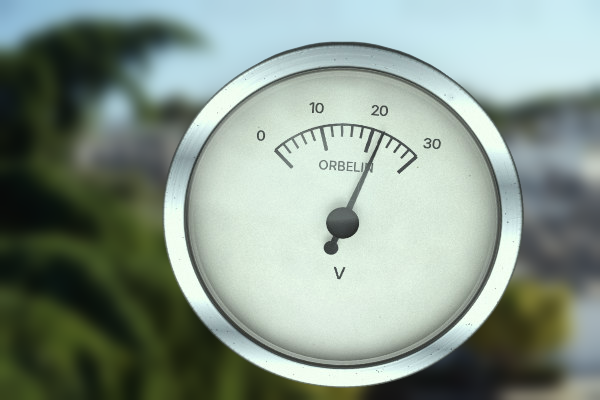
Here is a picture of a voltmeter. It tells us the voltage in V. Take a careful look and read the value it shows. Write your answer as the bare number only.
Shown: 22
